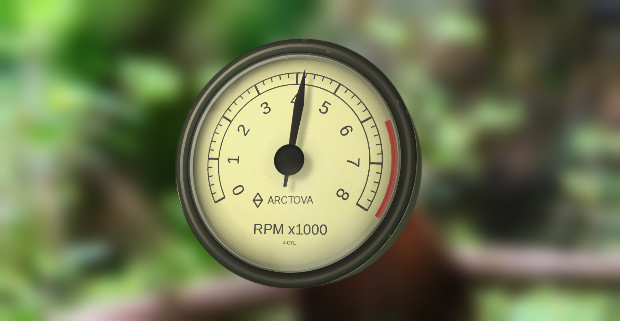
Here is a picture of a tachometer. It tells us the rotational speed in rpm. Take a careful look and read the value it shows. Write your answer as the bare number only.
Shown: 4200
